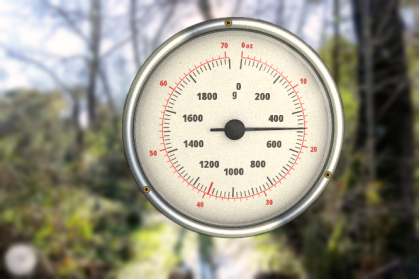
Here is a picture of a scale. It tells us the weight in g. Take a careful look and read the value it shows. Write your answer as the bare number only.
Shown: 480
